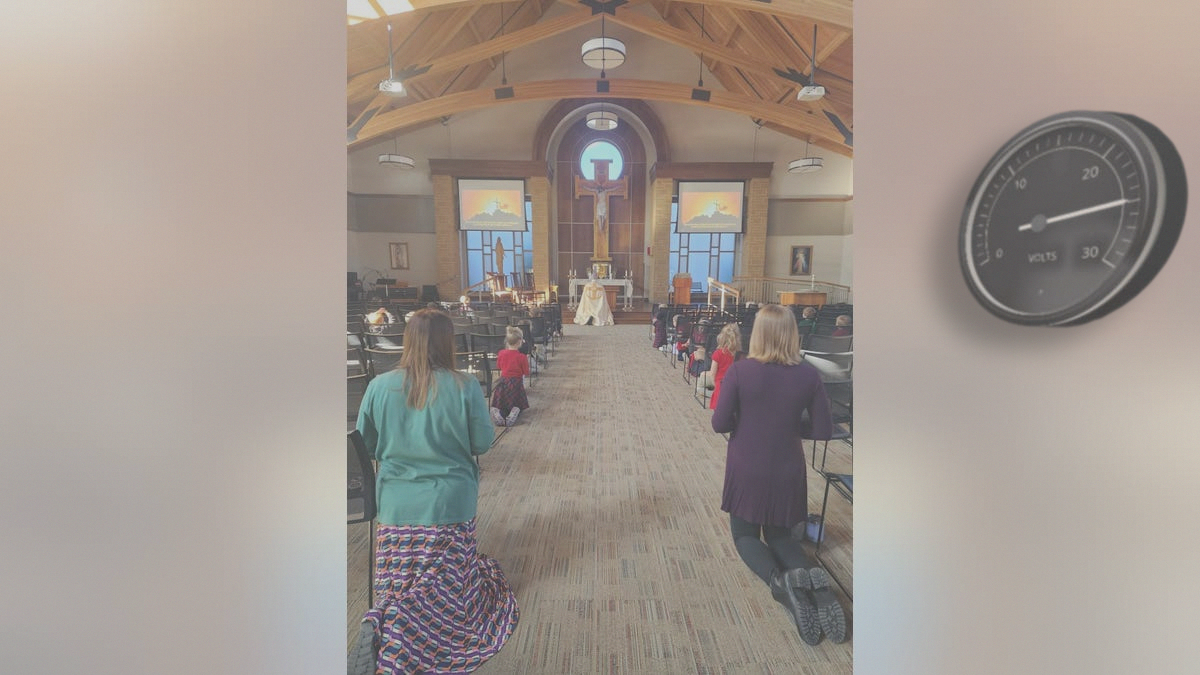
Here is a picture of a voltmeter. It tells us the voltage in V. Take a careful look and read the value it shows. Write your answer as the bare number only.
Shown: 25
